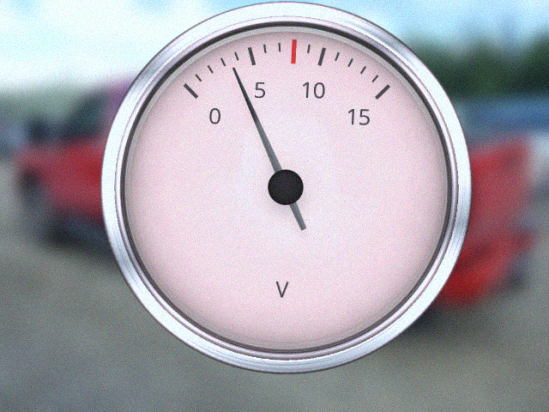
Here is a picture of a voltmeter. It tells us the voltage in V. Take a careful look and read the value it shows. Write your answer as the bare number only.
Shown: 3.5
